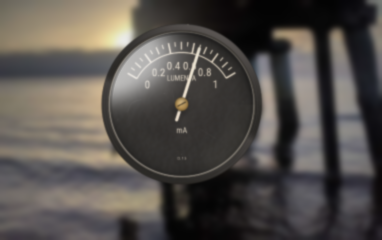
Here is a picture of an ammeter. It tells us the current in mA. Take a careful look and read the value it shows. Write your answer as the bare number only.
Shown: 0.65
